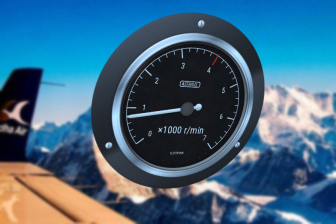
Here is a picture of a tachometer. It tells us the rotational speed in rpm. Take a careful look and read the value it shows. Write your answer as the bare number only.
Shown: 800
